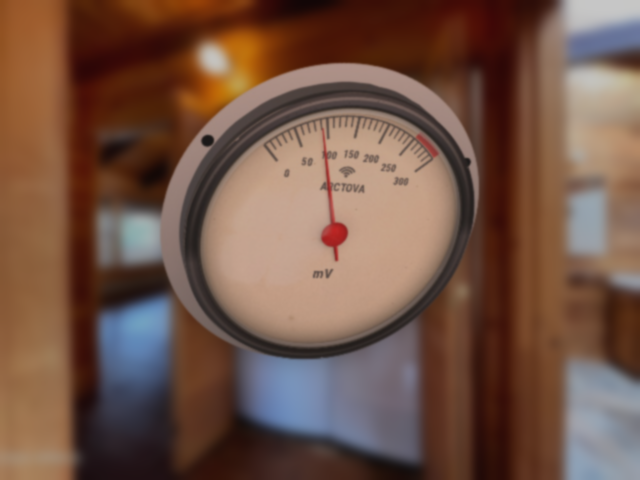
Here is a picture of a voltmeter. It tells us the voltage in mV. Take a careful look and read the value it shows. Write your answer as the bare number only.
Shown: 90
